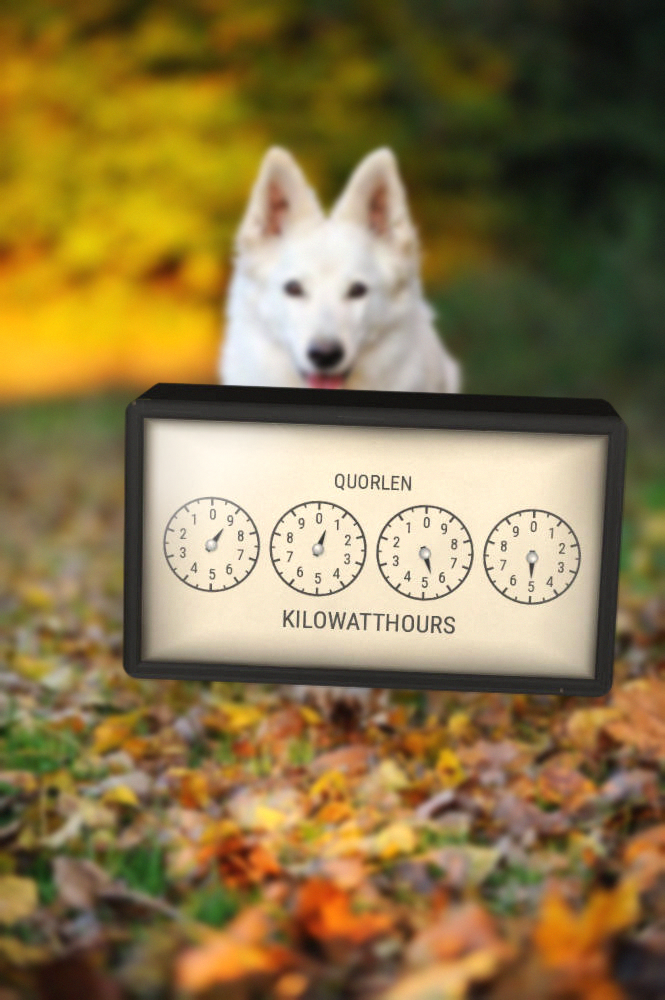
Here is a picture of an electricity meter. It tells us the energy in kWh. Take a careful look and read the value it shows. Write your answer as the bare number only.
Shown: 9055
